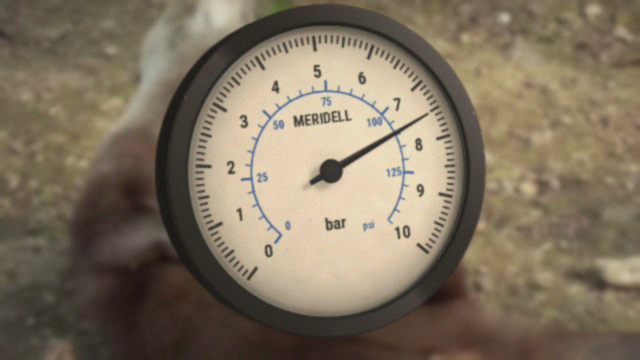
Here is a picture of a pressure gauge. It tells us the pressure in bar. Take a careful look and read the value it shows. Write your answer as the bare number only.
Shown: 7.5
